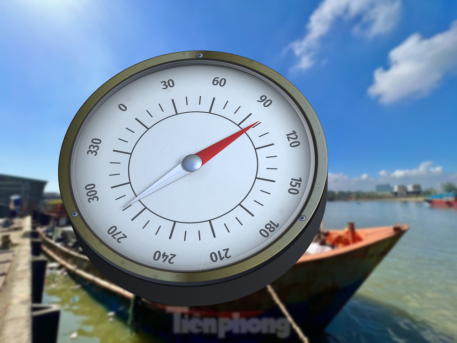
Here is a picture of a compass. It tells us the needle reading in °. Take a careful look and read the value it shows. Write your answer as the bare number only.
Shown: 100
